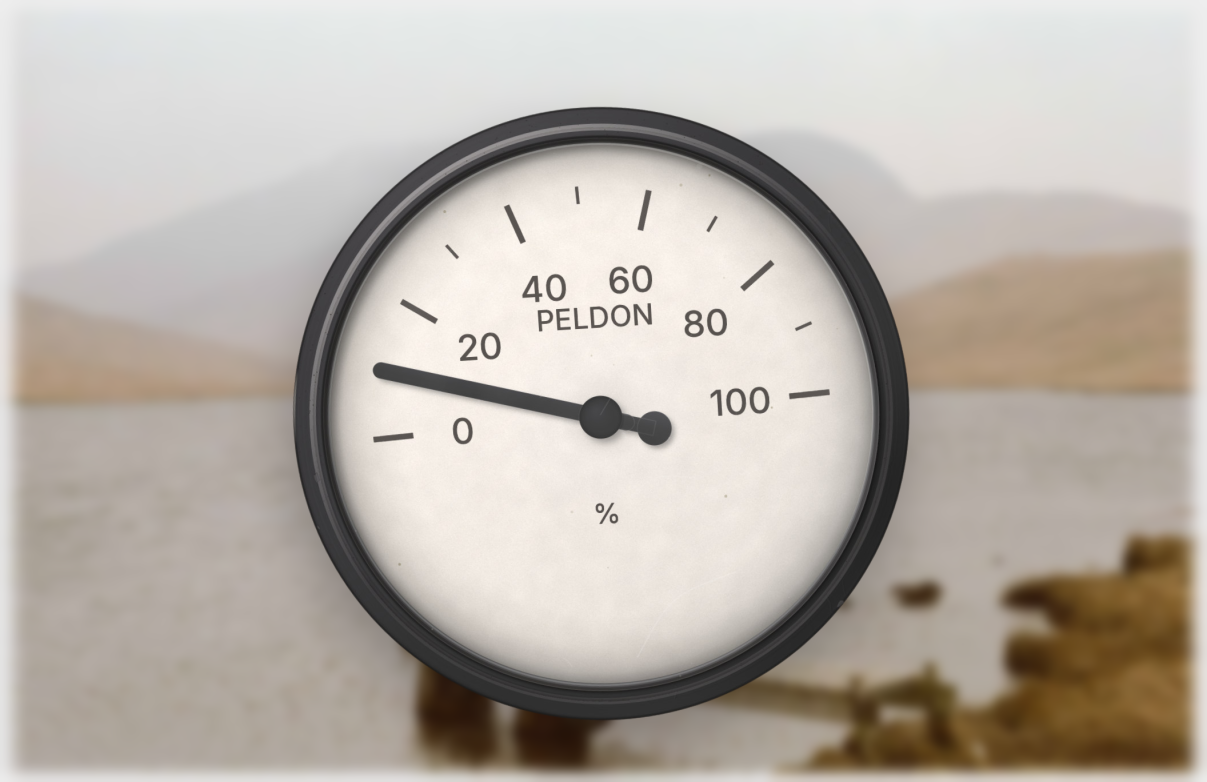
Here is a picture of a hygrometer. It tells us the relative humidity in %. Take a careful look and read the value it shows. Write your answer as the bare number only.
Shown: 10
